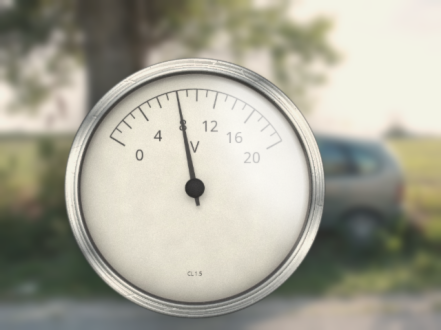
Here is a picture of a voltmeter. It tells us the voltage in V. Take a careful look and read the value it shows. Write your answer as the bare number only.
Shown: 8
